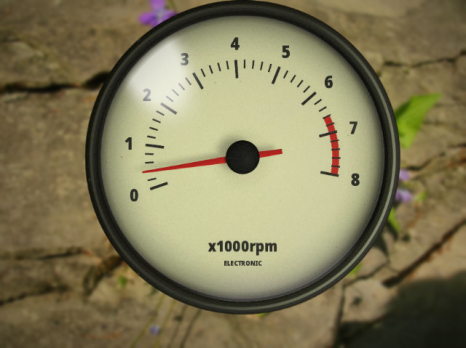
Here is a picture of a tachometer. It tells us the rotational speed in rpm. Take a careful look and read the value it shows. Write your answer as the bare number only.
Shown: 400
